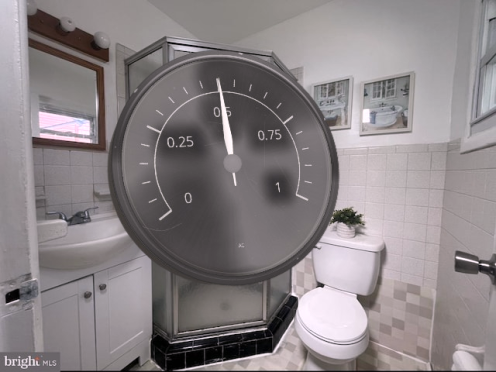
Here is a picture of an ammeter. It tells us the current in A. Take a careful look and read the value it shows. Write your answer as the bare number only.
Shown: 0.5
